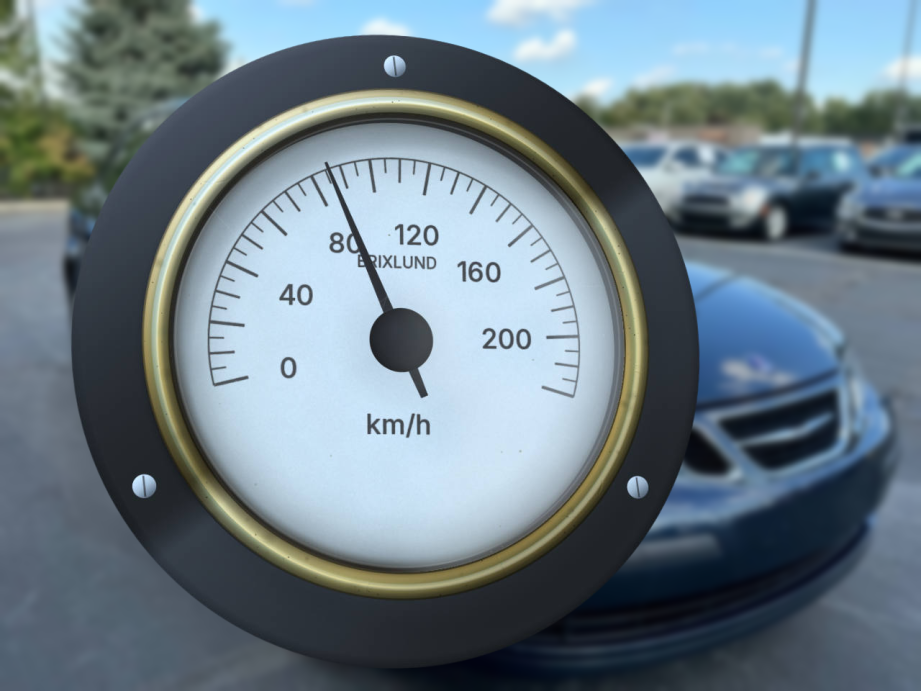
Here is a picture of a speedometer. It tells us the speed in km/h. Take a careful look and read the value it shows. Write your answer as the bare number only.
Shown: 85
